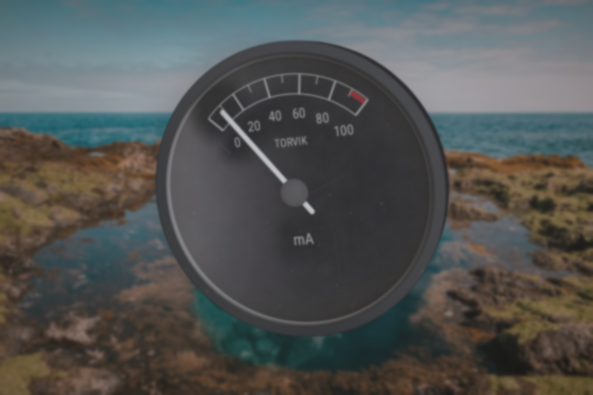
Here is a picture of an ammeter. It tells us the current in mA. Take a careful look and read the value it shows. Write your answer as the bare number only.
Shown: 10
